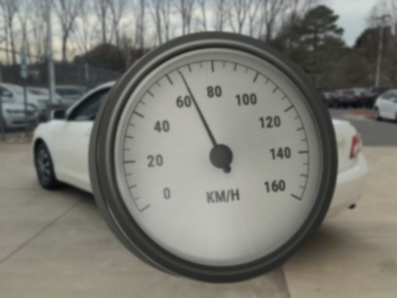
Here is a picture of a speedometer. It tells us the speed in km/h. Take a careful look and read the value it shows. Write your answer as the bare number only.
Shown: 65
